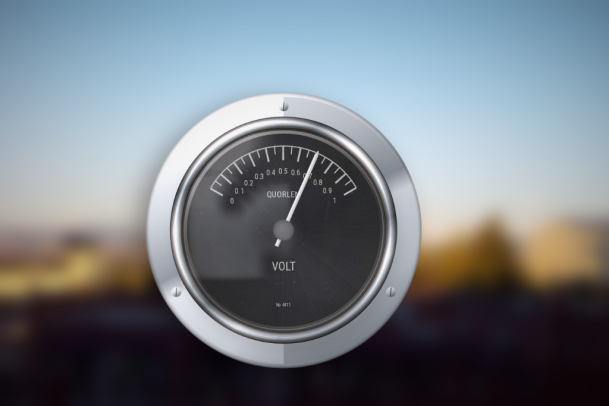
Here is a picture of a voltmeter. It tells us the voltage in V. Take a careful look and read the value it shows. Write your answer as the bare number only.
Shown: 0.7
